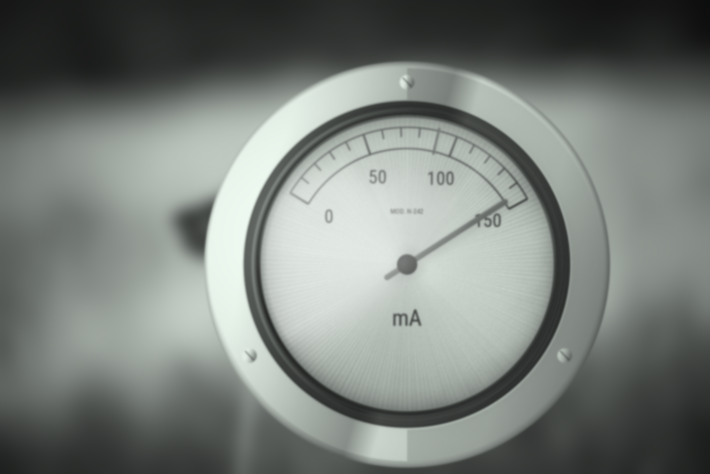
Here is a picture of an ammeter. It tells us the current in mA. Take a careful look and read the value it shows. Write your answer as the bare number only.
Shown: 145
